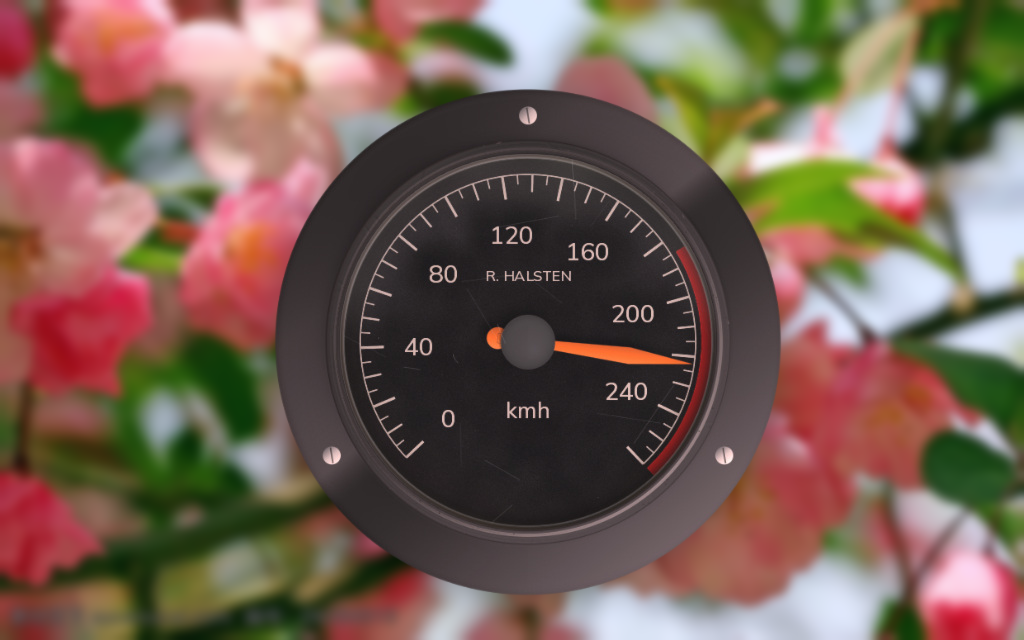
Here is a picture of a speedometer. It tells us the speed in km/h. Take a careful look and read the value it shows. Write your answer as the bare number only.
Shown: 222.5
